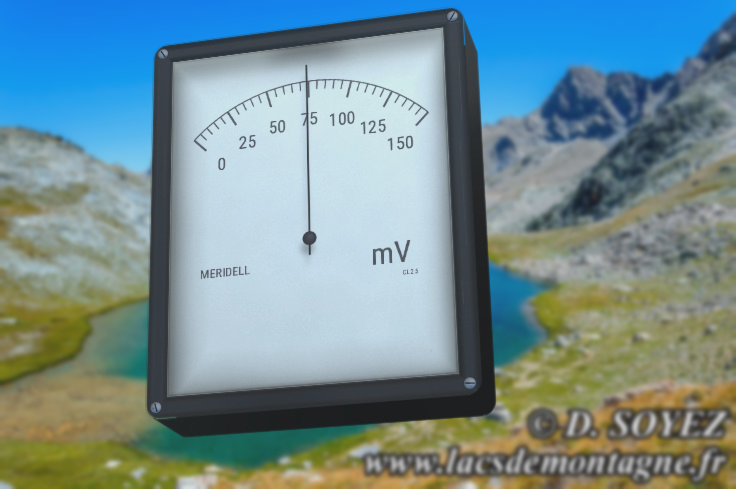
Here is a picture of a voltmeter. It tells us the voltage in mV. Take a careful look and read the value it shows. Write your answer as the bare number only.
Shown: 75
